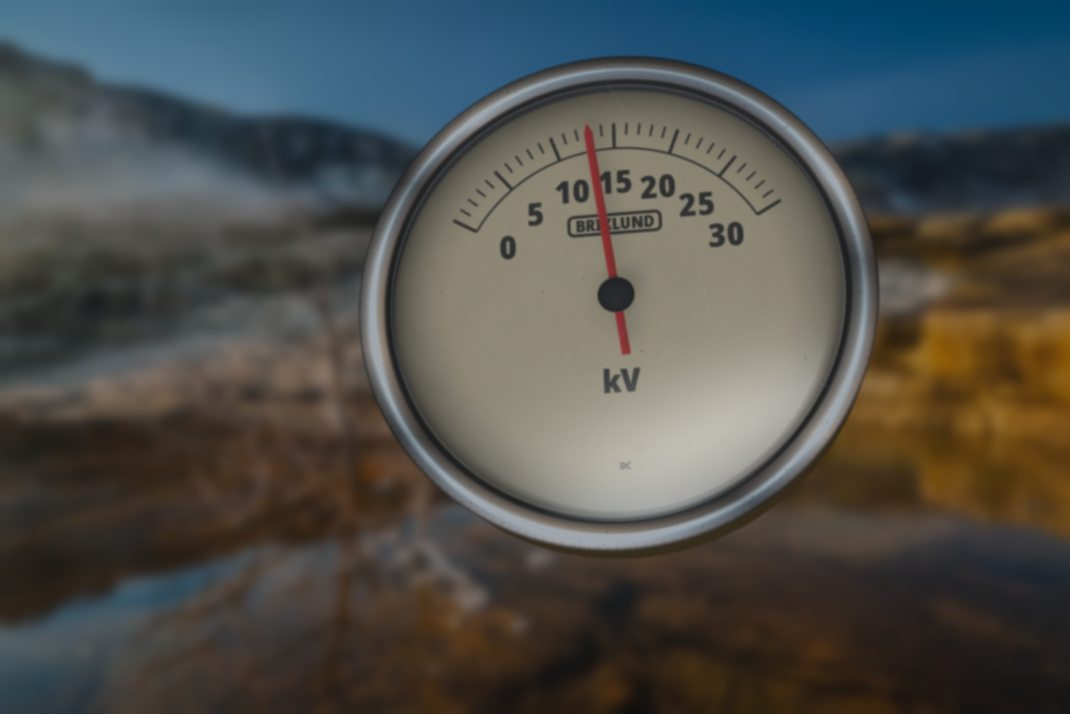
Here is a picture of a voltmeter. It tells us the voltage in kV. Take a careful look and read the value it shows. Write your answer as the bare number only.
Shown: 13
